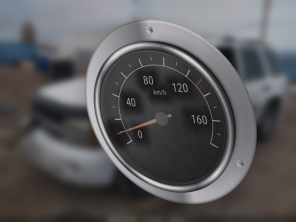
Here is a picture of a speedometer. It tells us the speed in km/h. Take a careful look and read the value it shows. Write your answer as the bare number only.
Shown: 10
